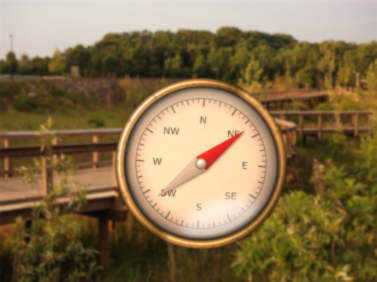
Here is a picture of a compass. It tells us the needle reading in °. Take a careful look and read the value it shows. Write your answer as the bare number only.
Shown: 50
